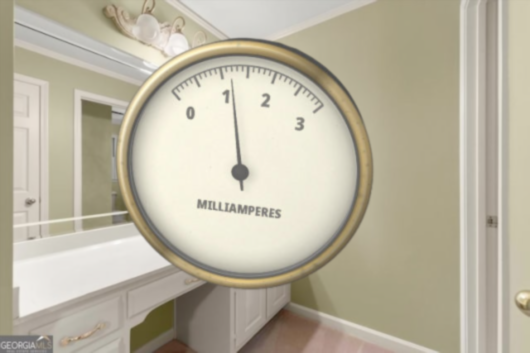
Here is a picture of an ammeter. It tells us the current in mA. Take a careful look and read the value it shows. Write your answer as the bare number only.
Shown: 1.2
